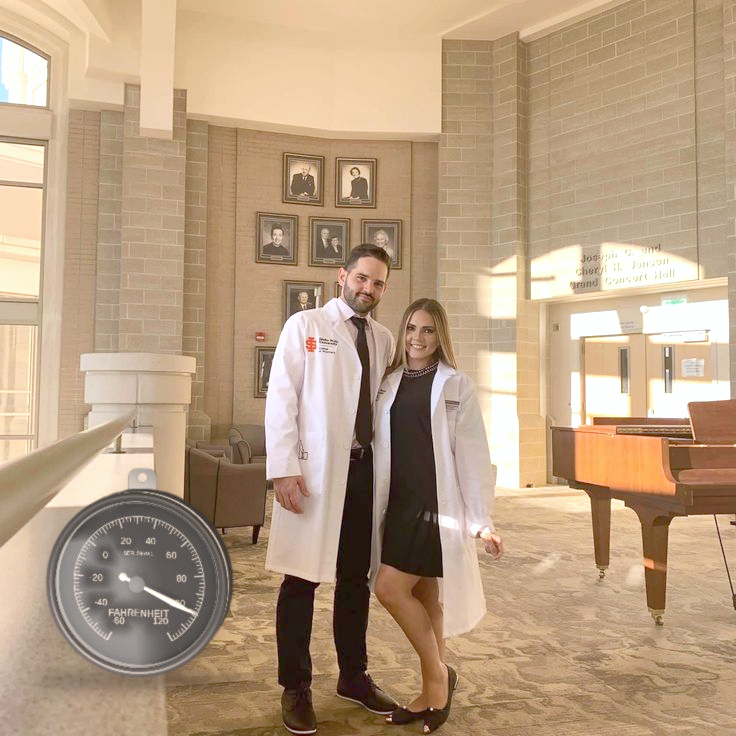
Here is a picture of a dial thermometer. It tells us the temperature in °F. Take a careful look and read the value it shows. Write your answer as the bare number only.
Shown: 100
